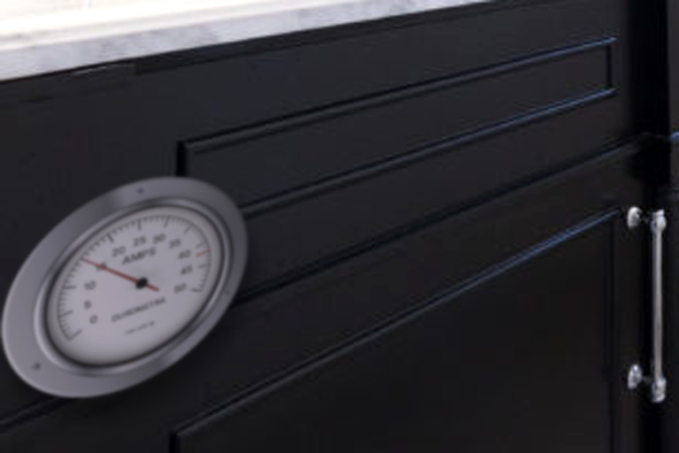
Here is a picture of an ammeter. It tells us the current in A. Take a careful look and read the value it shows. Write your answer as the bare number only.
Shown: 15
